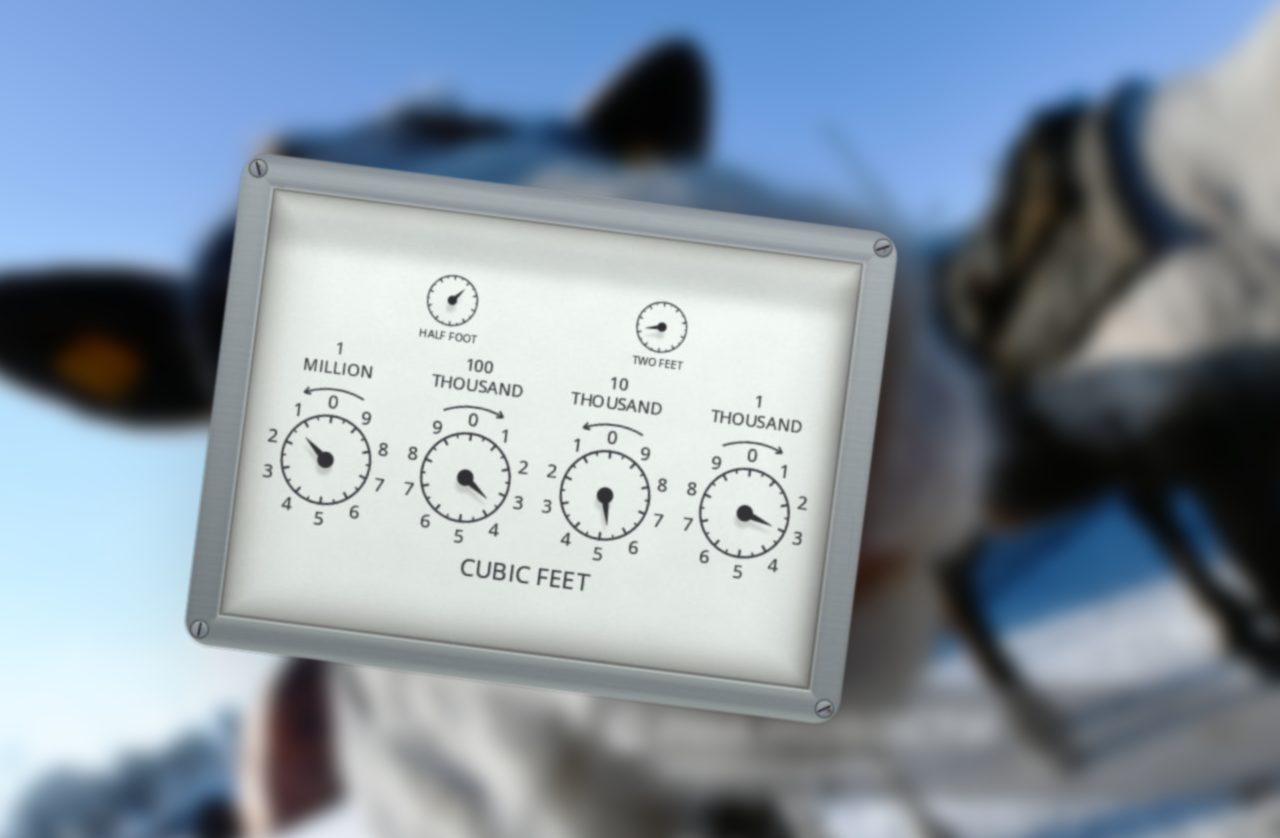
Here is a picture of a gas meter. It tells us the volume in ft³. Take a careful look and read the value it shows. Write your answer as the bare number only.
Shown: 135300
